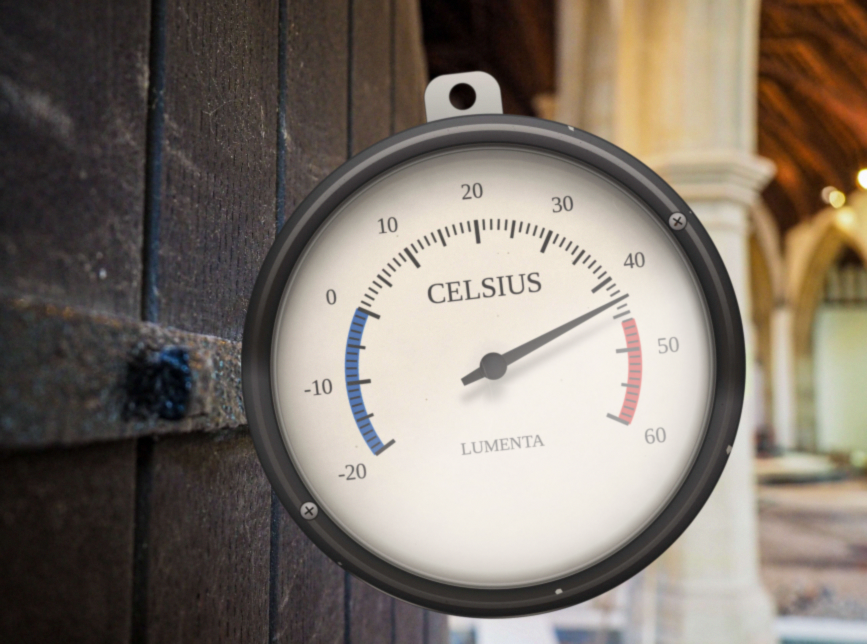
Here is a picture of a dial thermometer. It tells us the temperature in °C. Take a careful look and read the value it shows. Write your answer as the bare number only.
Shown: 43
